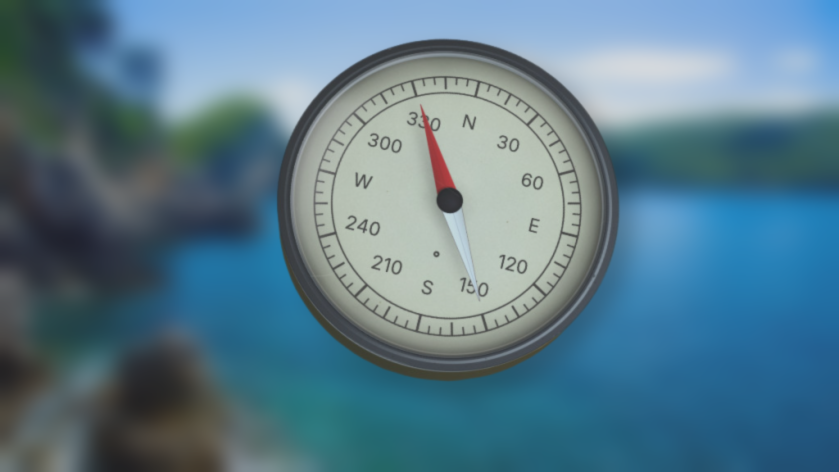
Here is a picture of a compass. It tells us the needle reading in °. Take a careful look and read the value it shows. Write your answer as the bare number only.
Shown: 330
